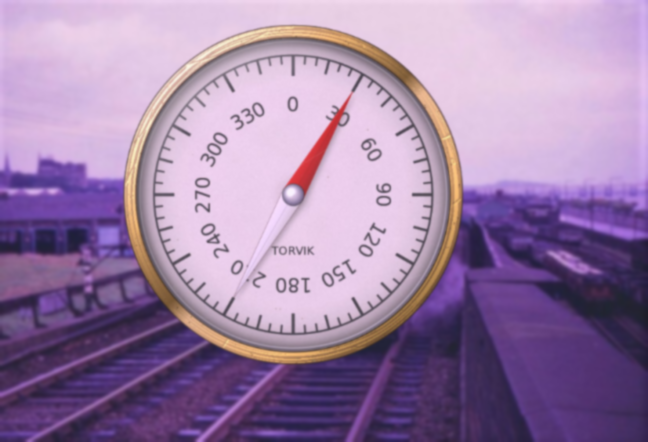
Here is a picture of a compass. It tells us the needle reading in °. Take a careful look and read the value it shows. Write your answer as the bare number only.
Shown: 30
